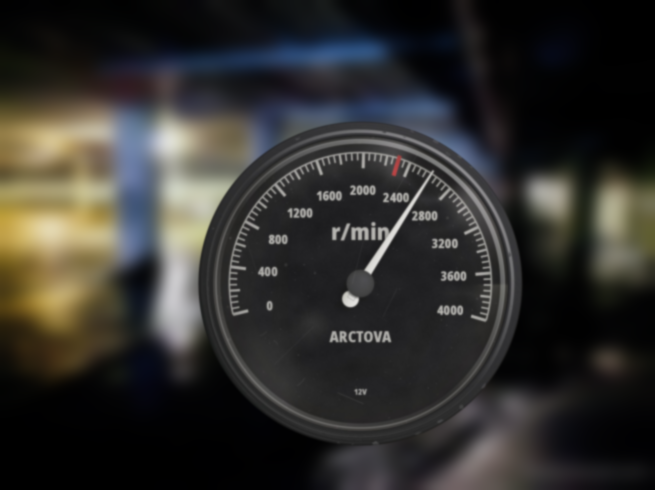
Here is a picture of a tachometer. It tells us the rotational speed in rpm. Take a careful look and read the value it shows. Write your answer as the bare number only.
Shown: 2600
